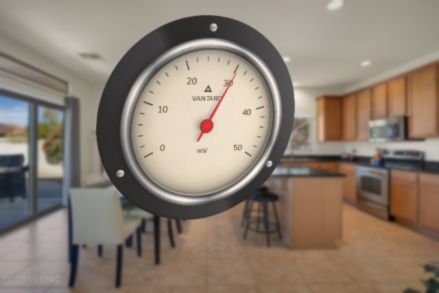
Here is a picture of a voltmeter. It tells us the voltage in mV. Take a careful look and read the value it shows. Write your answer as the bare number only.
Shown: 30
